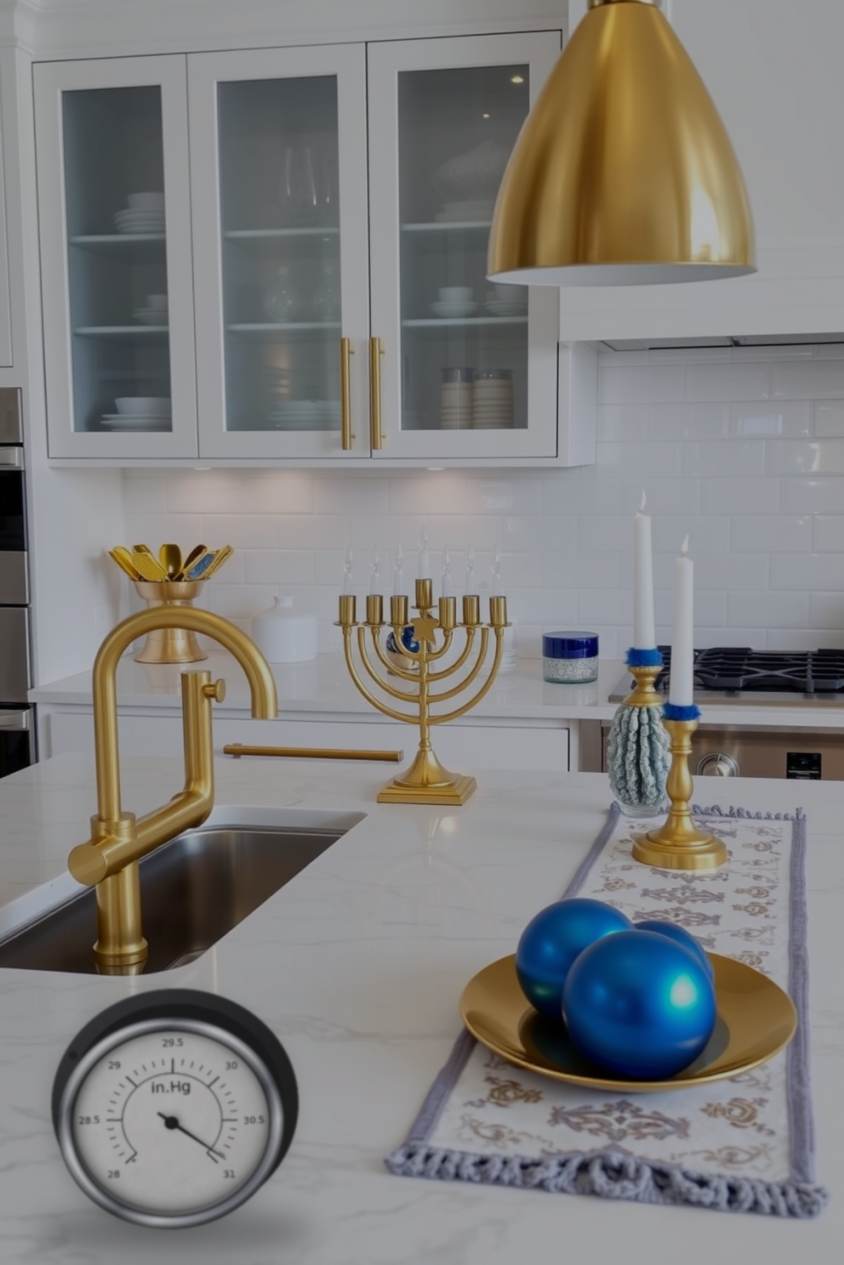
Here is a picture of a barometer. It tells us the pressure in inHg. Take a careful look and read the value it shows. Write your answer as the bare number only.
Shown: 30.9
